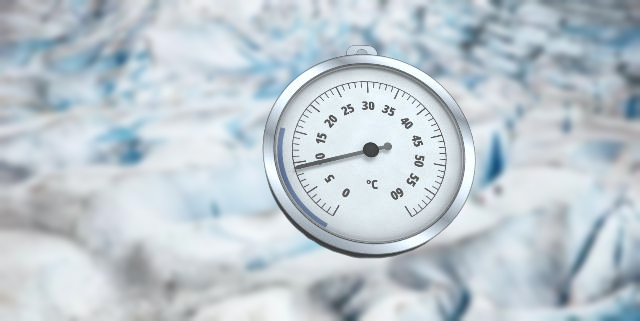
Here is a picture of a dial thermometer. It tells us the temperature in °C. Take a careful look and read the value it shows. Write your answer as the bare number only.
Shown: 9
